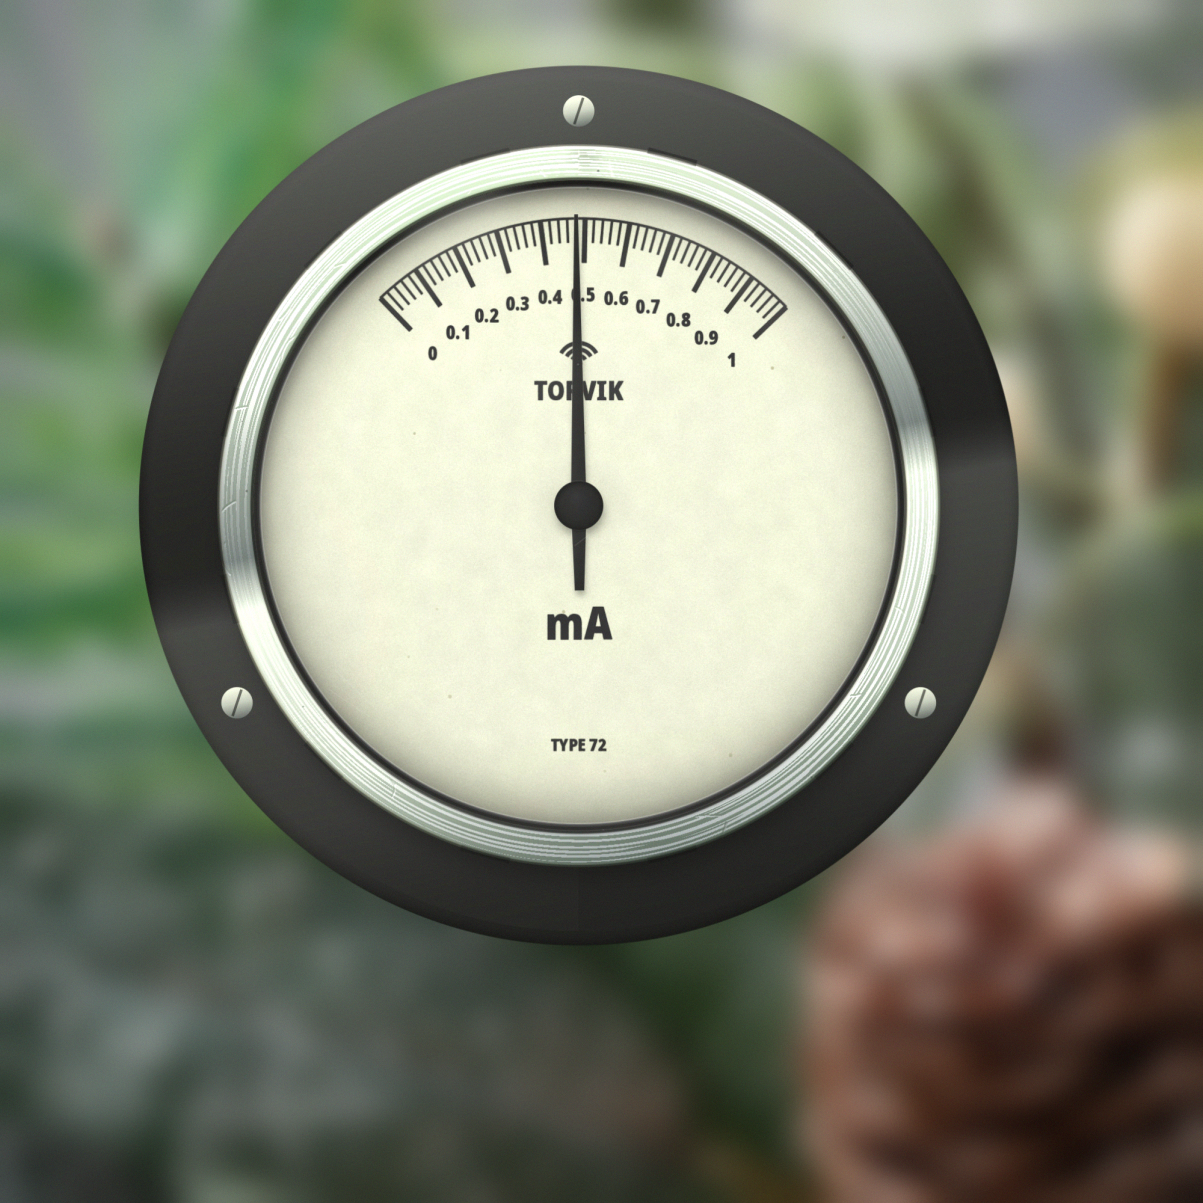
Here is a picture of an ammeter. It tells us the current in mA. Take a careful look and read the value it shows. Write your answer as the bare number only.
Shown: 0.48
